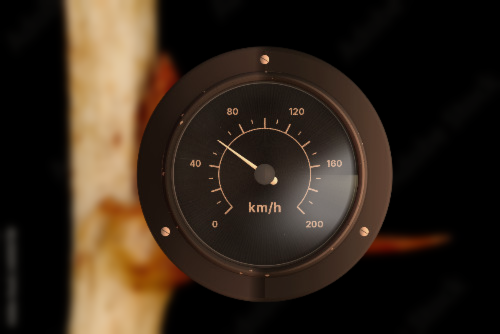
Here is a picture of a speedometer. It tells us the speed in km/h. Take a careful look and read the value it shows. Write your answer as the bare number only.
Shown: 60
